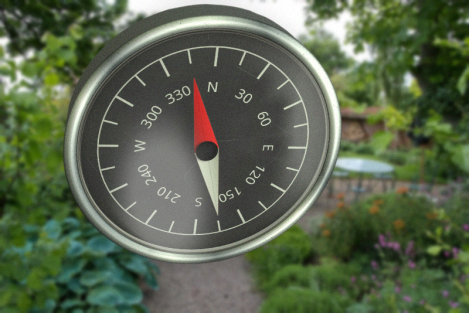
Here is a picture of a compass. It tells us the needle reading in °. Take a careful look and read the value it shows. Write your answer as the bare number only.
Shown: 345
